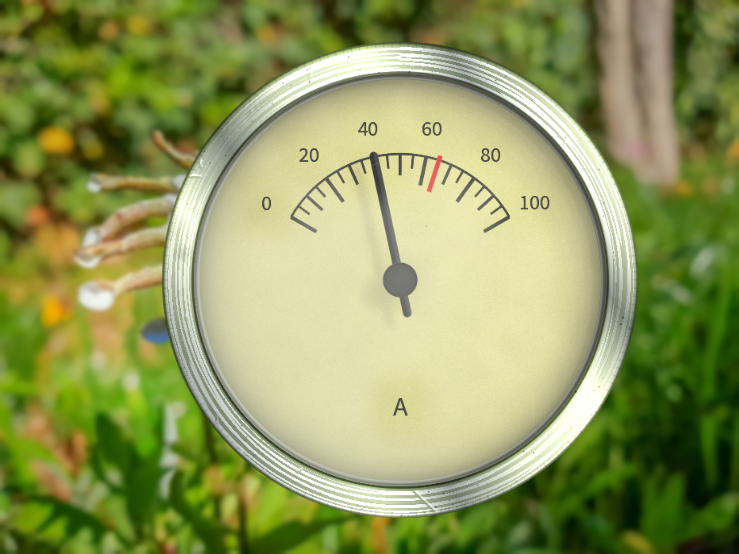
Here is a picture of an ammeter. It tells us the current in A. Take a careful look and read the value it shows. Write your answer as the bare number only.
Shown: 40
